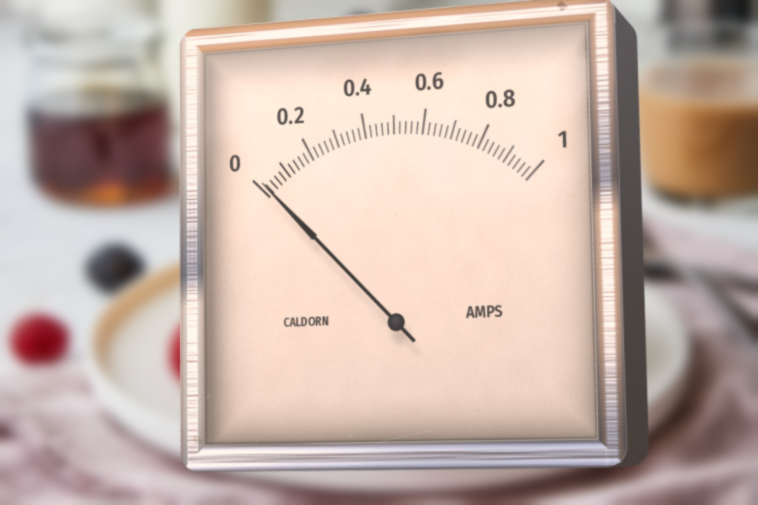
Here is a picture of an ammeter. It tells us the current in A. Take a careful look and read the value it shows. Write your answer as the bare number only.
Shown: 0.02
